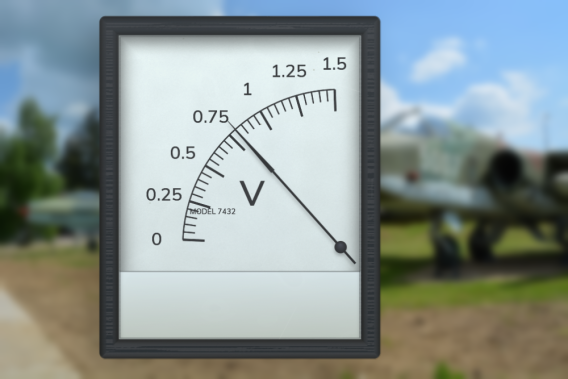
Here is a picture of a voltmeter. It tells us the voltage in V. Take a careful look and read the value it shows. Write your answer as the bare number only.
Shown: 0.8
